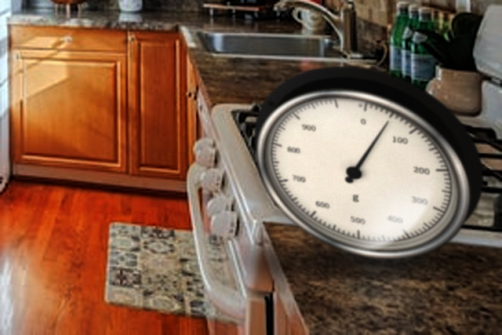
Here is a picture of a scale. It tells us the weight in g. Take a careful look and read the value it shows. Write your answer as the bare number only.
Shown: 50
